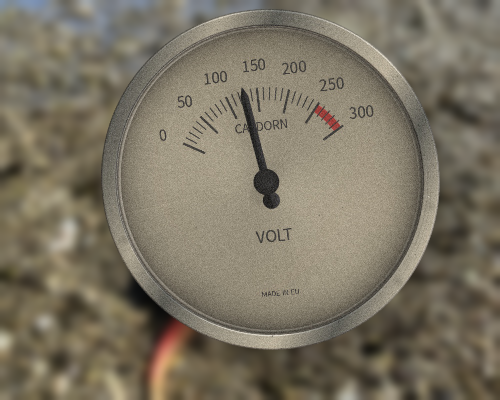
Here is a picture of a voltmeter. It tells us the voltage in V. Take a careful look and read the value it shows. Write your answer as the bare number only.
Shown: 130
